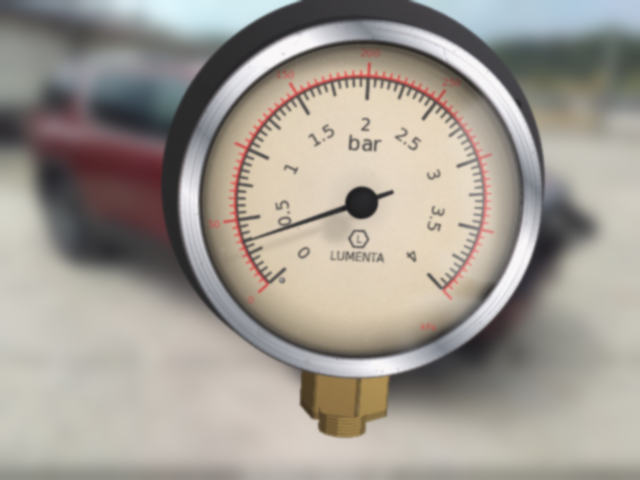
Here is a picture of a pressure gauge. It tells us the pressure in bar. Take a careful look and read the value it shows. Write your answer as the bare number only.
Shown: 0.35
